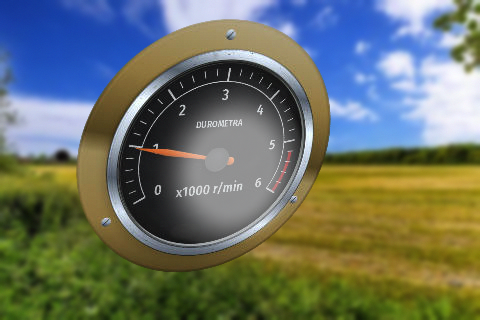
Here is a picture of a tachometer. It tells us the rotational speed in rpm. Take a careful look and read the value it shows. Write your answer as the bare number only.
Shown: 1000
